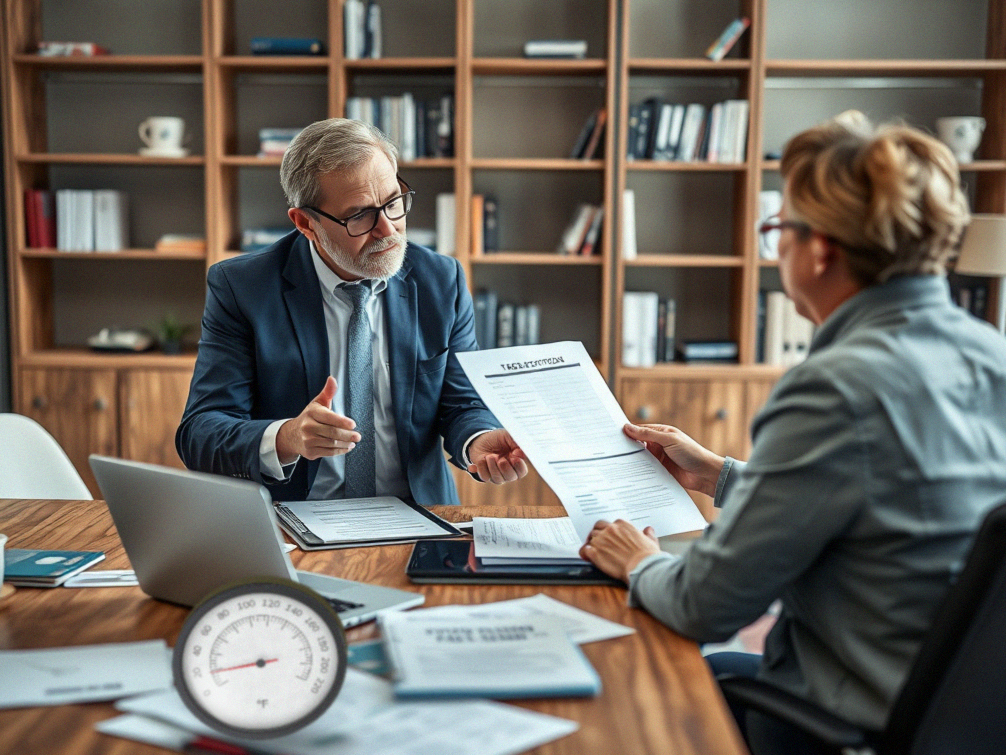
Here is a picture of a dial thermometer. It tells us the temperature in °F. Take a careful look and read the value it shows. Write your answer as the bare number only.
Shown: 20
